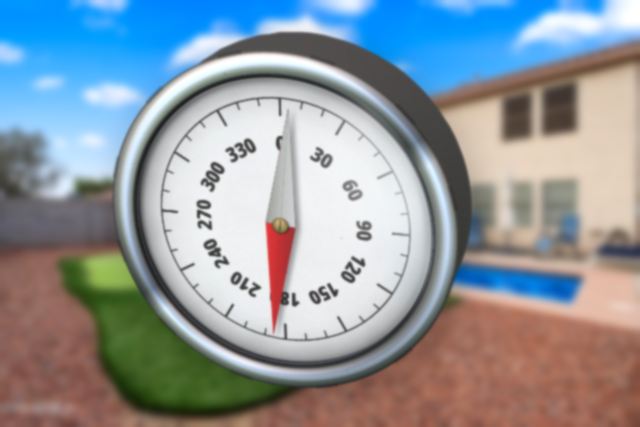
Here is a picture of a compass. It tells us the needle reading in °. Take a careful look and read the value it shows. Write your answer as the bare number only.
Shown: 185
